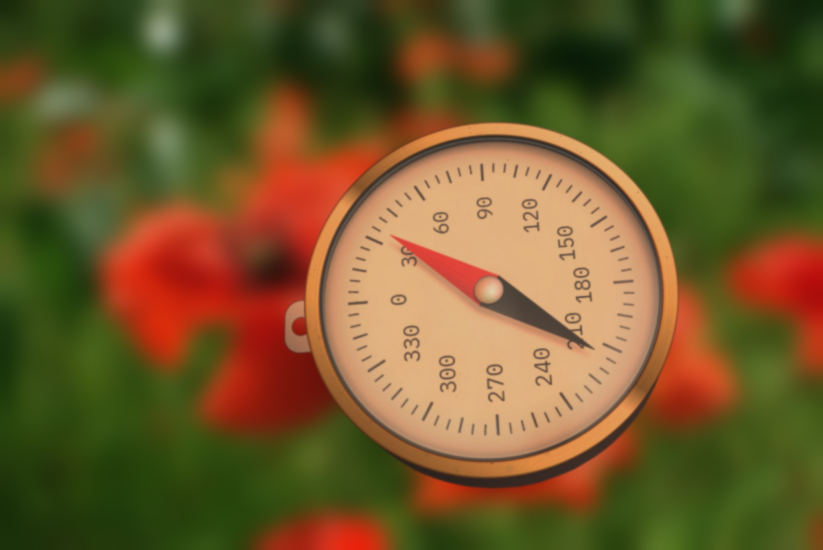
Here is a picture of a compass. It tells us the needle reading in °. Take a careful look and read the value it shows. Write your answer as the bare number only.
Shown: 35
